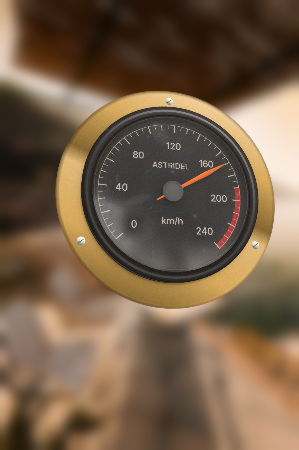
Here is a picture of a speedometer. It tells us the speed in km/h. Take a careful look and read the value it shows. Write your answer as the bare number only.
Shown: 170
